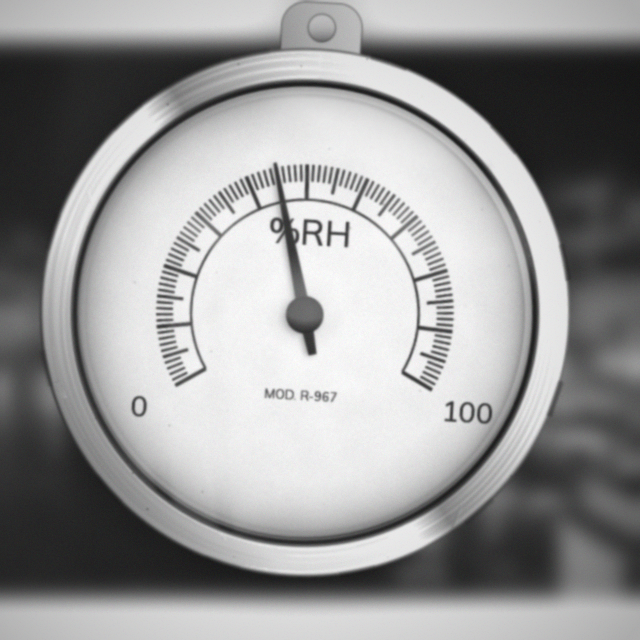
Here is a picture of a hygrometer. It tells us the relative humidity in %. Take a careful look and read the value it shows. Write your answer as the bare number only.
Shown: 45
